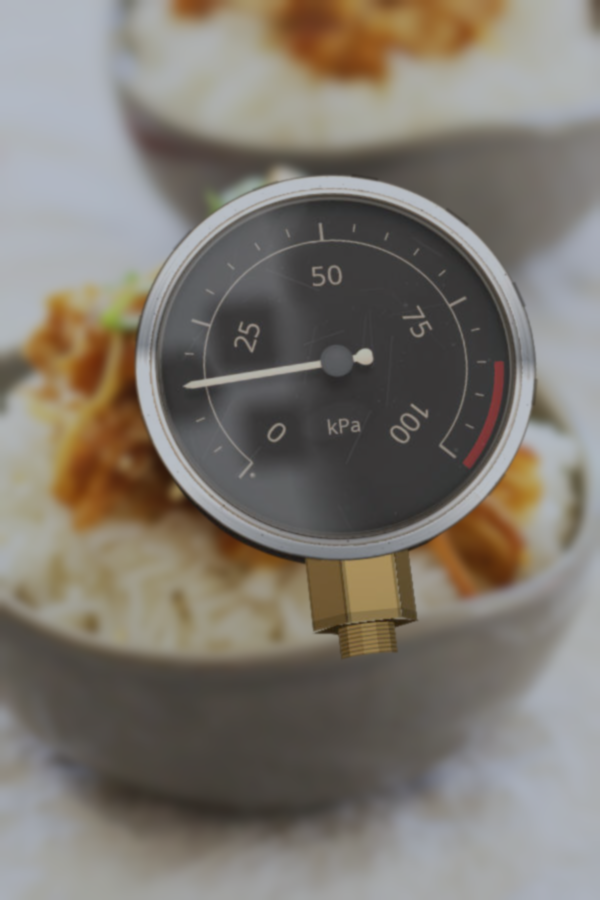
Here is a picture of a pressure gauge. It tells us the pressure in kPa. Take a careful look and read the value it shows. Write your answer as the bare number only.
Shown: 15
